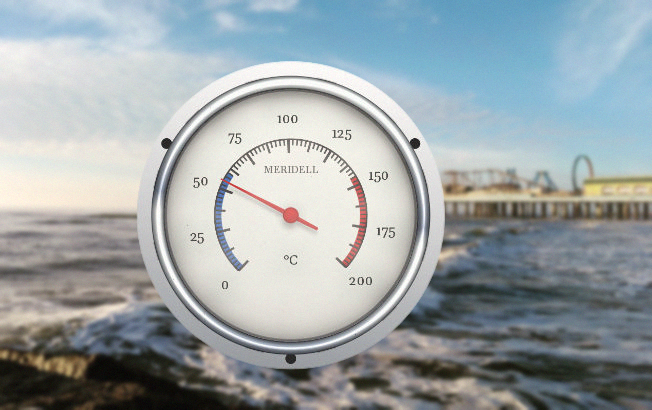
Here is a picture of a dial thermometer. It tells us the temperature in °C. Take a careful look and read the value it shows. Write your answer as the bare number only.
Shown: 55
